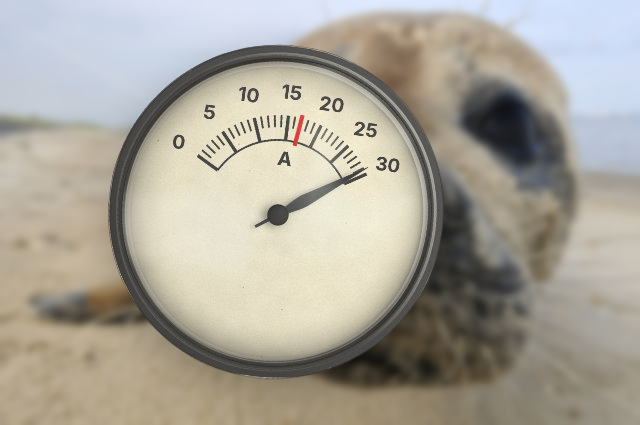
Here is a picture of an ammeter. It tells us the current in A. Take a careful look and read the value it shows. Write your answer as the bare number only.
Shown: 29
